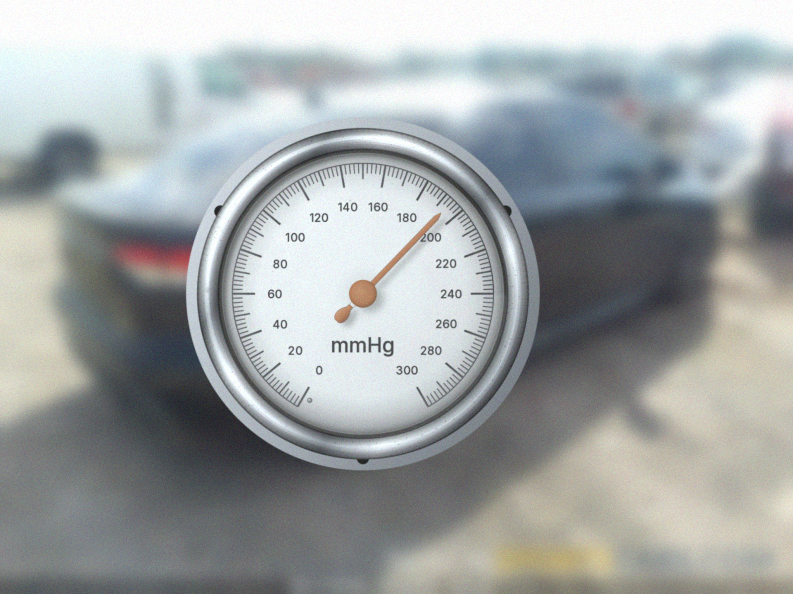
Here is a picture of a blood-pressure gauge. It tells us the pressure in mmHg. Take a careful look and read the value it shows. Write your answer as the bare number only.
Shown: 194
